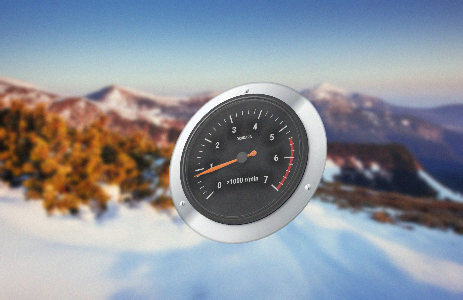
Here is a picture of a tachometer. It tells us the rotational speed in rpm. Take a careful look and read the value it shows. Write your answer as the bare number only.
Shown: 800
